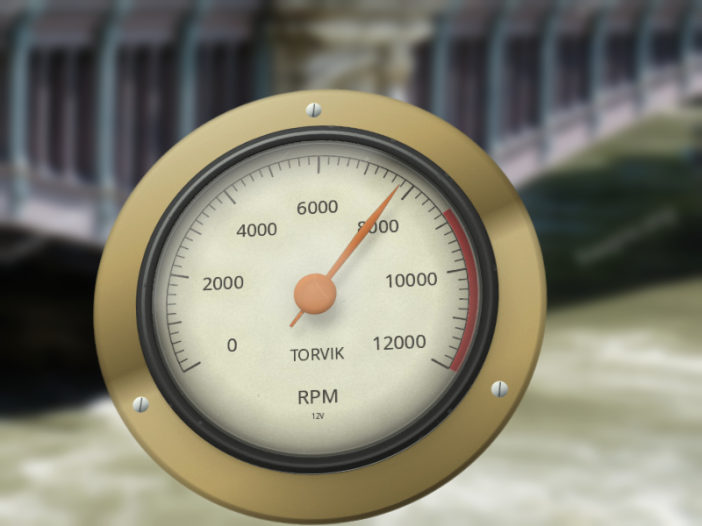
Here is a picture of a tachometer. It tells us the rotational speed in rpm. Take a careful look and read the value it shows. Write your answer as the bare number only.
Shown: 7800
